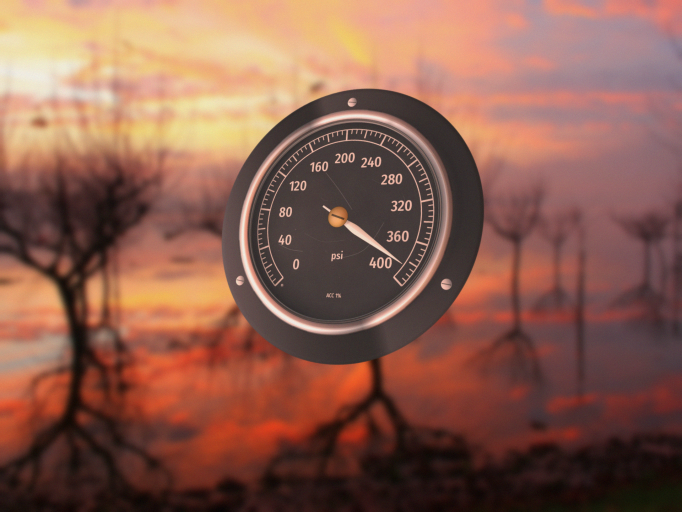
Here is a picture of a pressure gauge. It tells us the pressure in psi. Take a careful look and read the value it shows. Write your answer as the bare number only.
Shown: 385
